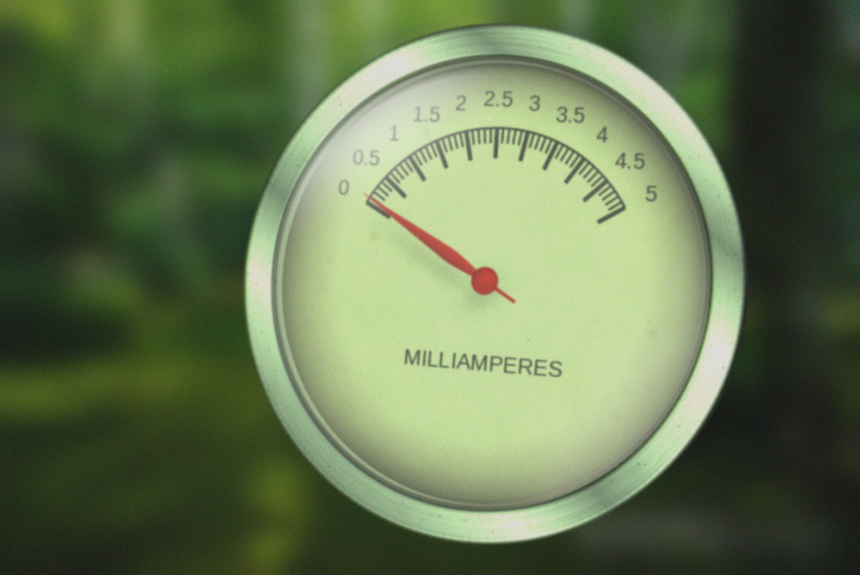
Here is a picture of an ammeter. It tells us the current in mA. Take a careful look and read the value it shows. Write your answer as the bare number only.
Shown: 0.1
